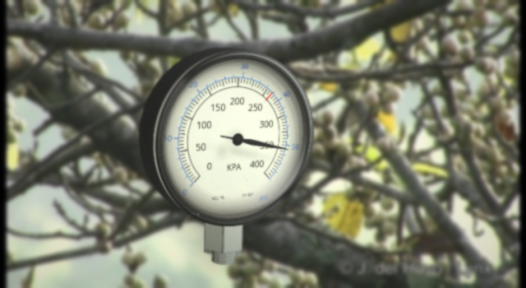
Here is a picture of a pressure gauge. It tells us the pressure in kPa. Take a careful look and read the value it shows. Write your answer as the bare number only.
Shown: 350
